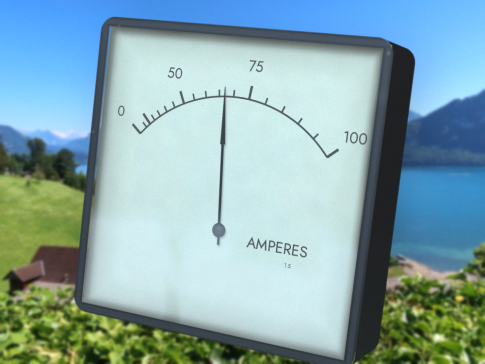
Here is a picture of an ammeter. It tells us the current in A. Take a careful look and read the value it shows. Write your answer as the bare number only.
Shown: 67.5
